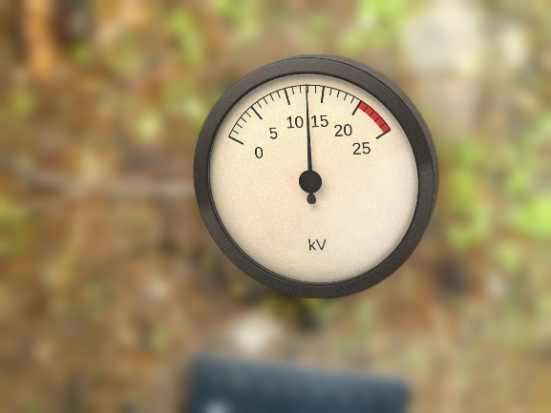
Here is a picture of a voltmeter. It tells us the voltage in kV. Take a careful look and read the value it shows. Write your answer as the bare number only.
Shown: 13
